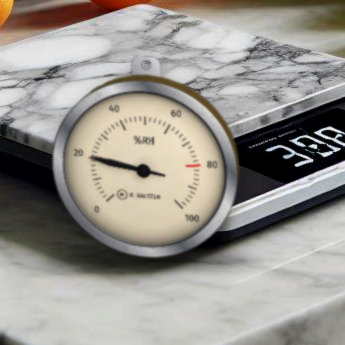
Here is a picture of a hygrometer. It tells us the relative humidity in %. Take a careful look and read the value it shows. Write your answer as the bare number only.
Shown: 20
